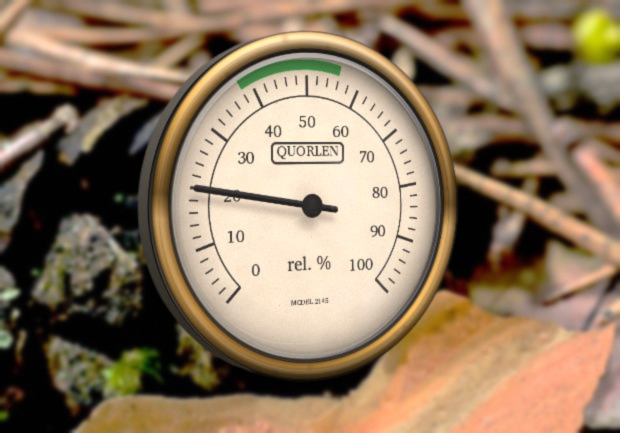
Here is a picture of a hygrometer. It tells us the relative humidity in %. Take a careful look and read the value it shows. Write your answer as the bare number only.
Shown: 20
